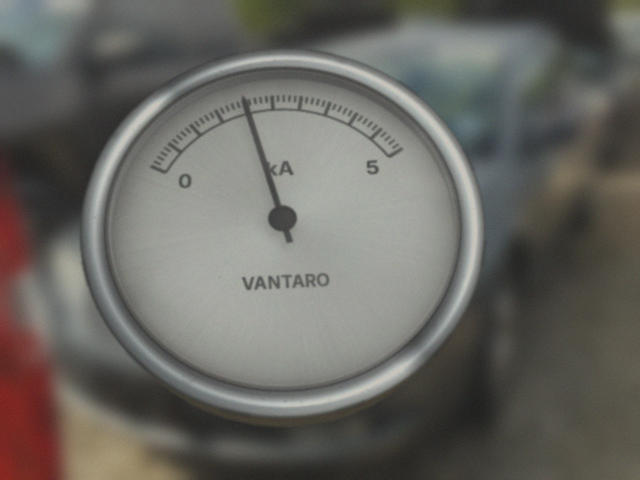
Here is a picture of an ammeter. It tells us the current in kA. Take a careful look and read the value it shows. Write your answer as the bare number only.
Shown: 2
